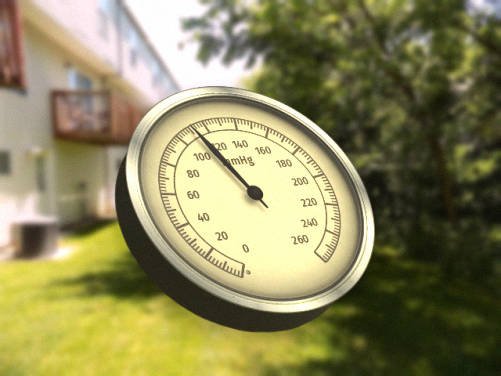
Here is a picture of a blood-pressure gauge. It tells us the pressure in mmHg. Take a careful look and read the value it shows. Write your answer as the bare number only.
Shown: 110
